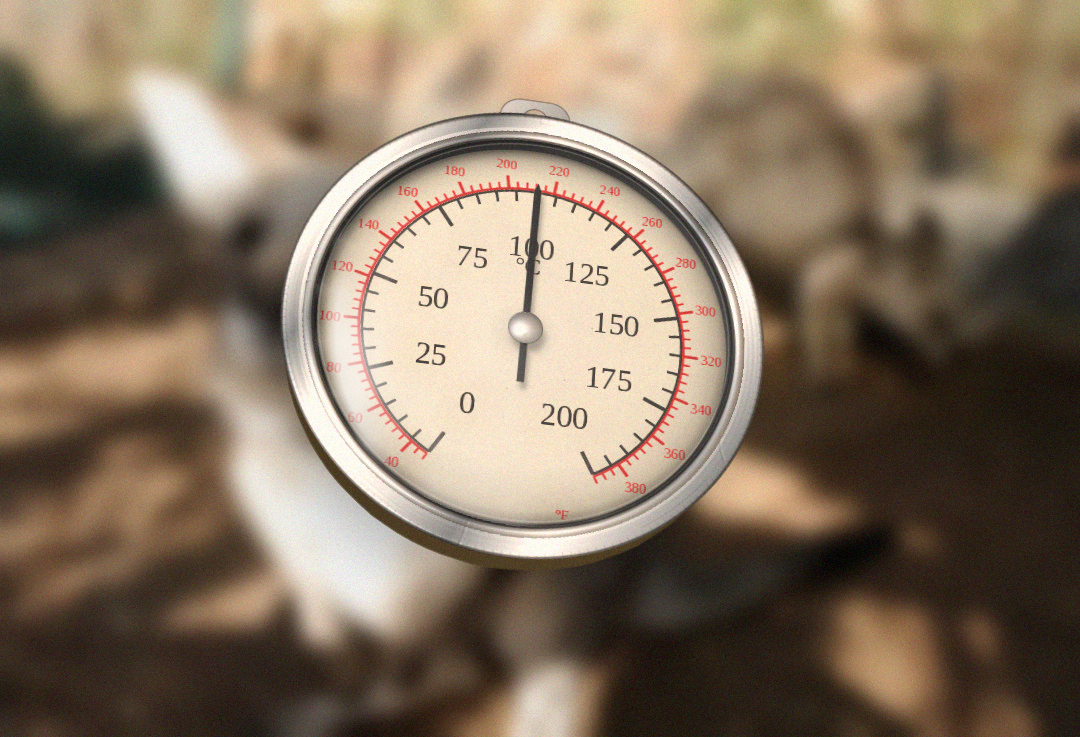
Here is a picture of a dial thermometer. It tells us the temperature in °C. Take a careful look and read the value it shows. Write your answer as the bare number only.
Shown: 100
